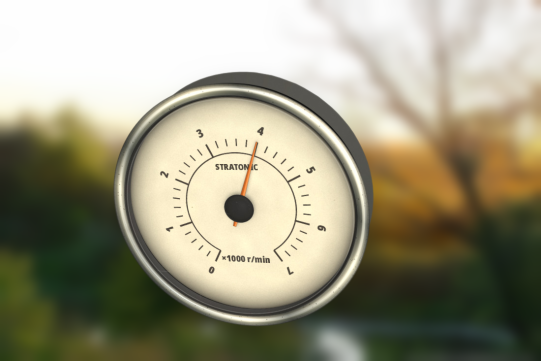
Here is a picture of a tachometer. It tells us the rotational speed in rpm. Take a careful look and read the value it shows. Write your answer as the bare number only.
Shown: 4000
